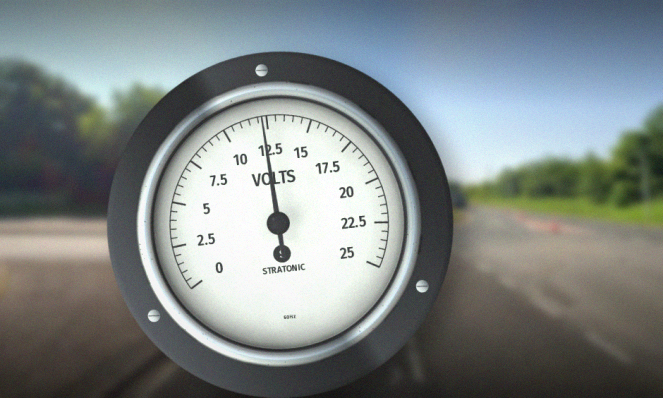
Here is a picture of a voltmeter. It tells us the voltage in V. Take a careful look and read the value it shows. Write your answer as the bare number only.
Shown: 12.25
